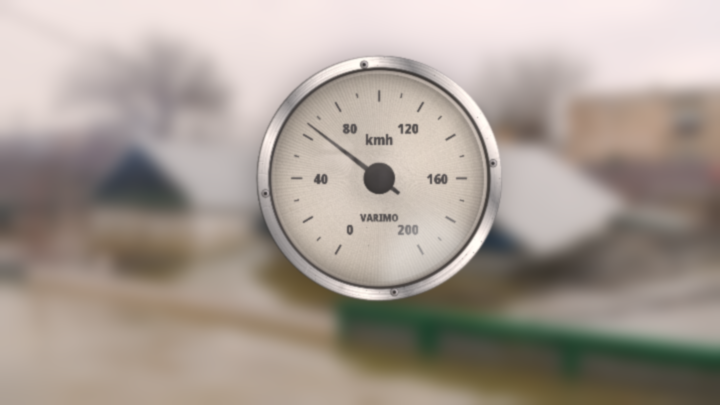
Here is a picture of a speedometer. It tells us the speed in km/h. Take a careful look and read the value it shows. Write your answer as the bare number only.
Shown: 65
